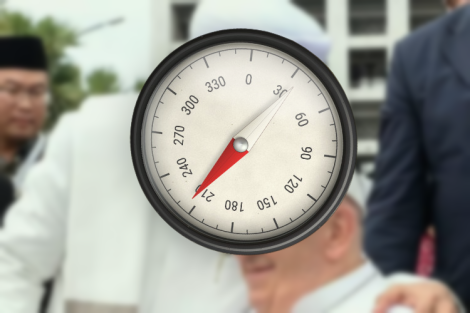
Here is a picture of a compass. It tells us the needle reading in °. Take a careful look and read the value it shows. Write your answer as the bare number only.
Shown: 215
